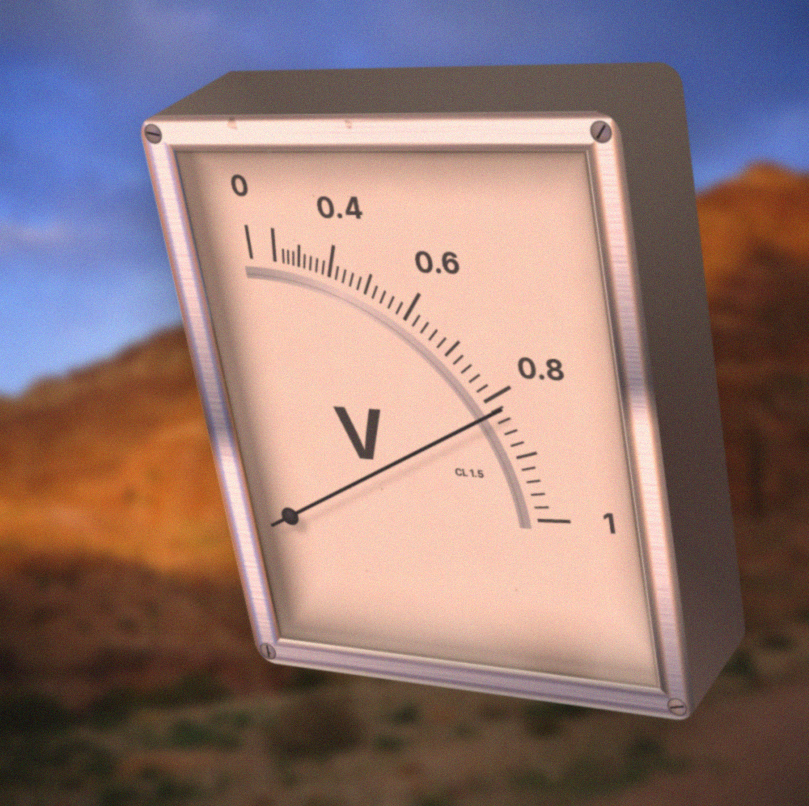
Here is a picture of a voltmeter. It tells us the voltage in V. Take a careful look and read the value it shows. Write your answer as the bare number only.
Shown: 0.82
